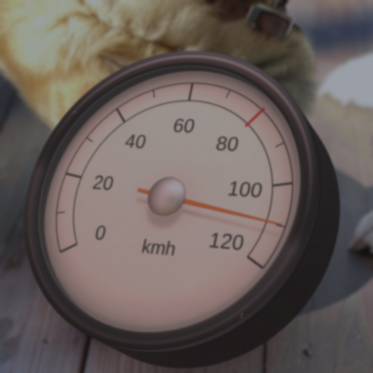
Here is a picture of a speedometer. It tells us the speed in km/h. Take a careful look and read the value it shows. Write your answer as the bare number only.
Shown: 110
